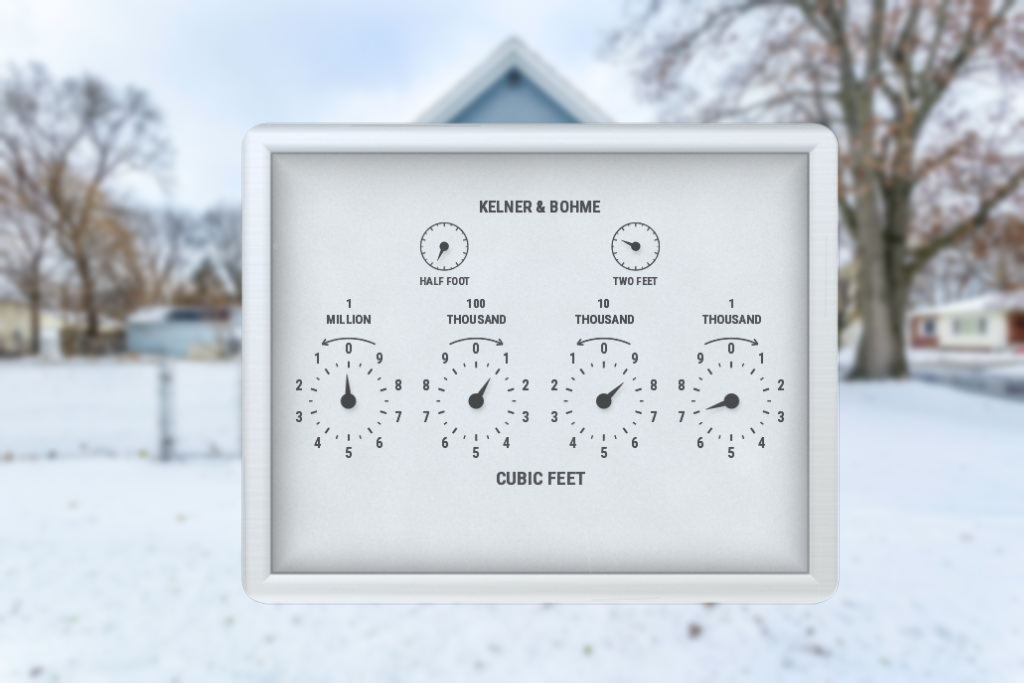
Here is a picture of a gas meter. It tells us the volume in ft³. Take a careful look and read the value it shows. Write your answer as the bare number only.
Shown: 8700
